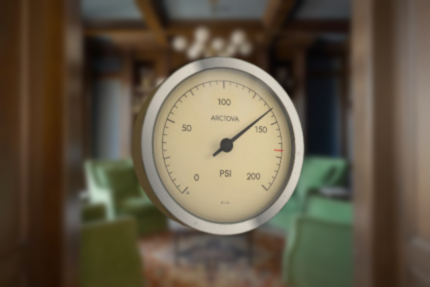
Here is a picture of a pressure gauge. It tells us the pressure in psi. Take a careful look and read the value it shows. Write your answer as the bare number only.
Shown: 140
